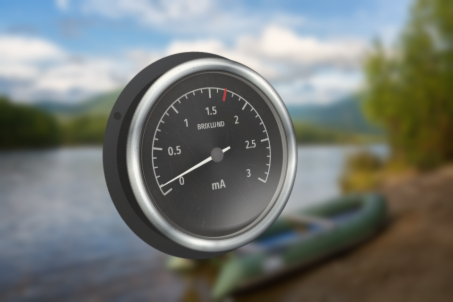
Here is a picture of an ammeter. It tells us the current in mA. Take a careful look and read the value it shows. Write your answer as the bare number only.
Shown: 0.1
